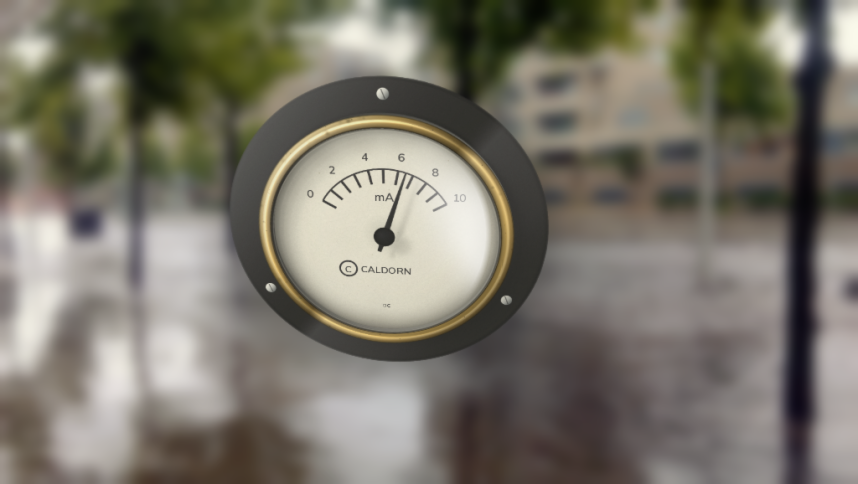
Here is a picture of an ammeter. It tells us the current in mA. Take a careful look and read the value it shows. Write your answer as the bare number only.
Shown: 6.5
